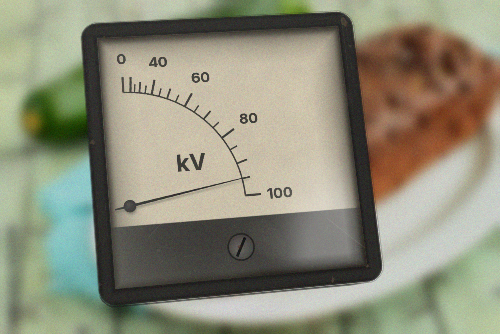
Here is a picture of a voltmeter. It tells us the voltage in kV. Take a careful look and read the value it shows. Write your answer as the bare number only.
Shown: 95
